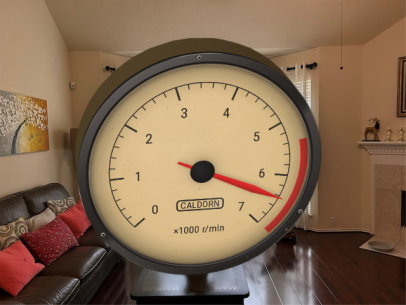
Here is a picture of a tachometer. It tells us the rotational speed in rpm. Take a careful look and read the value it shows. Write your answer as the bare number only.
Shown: 6400
